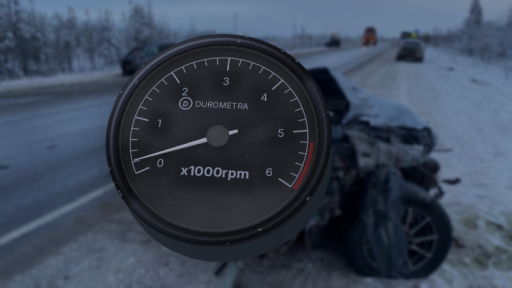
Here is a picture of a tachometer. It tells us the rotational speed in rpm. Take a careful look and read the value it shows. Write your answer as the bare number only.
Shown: 200
